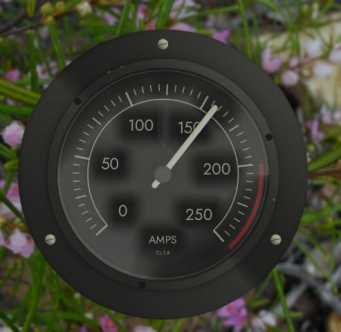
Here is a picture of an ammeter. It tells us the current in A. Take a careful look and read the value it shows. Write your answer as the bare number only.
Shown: 157.5
